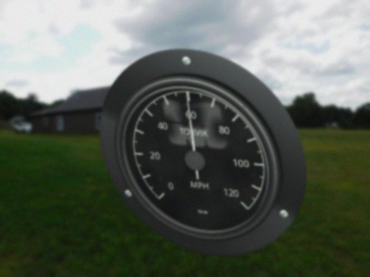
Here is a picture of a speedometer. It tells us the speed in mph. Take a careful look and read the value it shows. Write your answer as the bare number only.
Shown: 60
